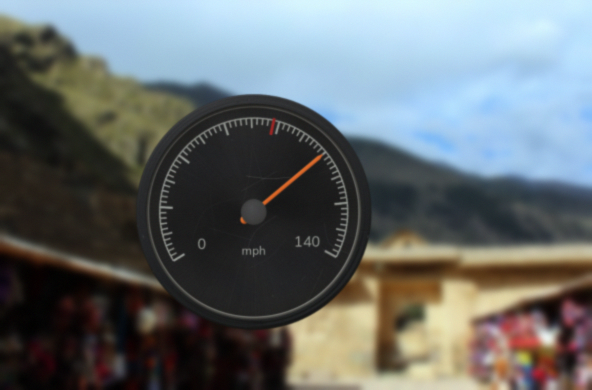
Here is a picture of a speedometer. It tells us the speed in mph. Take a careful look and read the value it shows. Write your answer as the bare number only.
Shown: 100
